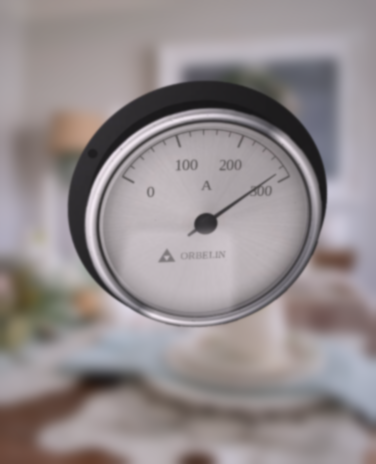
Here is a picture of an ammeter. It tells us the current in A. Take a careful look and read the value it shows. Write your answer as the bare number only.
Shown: 280
